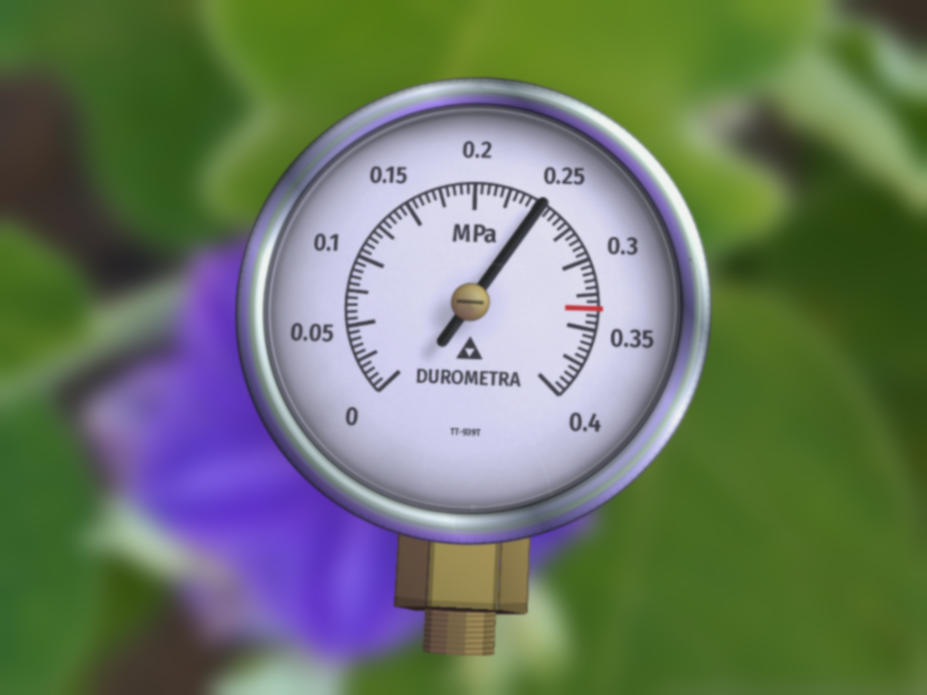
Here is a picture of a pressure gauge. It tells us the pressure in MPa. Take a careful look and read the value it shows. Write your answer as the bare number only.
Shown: 0.25
